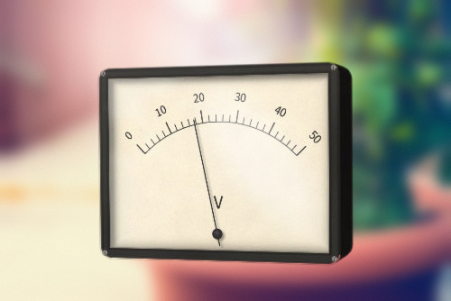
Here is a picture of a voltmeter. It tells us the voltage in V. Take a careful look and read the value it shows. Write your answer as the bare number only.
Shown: 18
